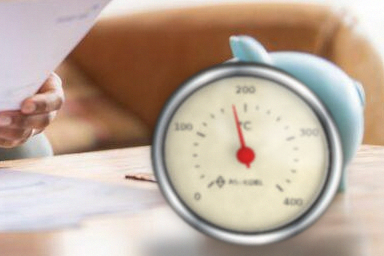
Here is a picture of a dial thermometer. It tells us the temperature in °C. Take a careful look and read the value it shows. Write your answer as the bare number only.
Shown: 180
